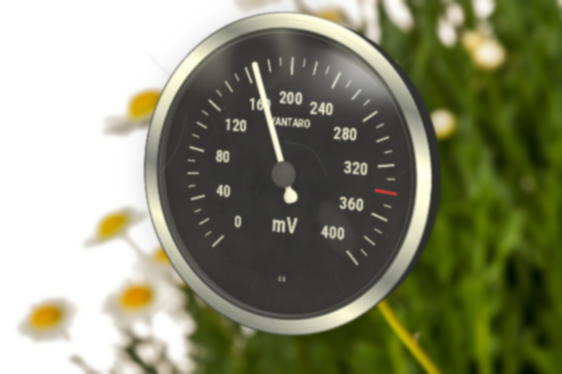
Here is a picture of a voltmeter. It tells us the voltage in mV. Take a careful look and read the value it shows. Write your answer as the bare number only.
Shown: 170
